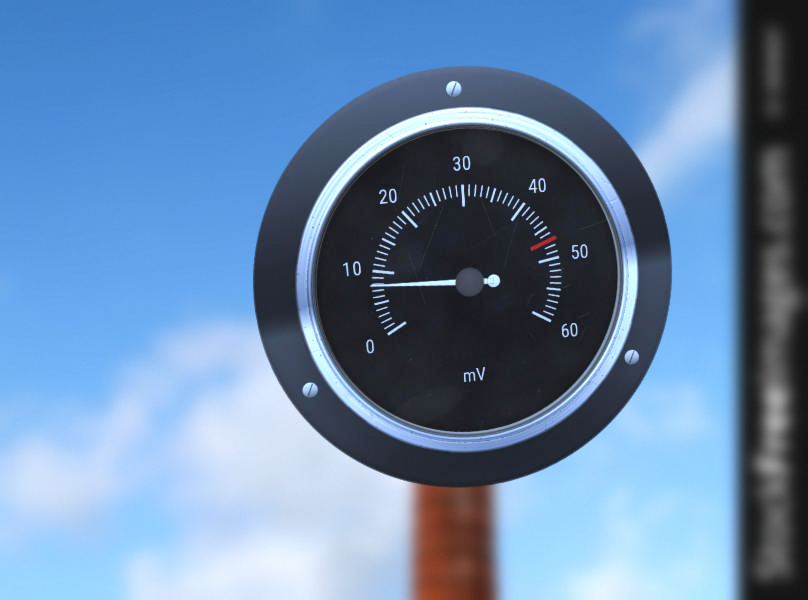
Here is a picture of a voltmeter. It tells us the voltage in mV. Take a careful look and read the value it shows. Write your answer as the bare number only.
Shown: 8
